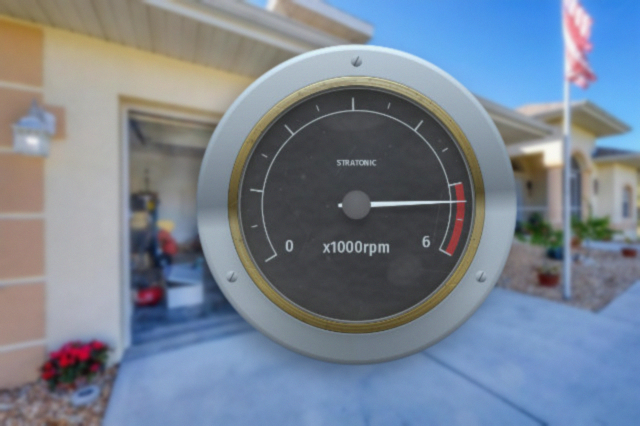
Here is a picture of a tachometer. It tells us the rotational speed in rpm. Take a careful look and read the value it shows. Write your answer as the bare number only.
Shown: 5250
